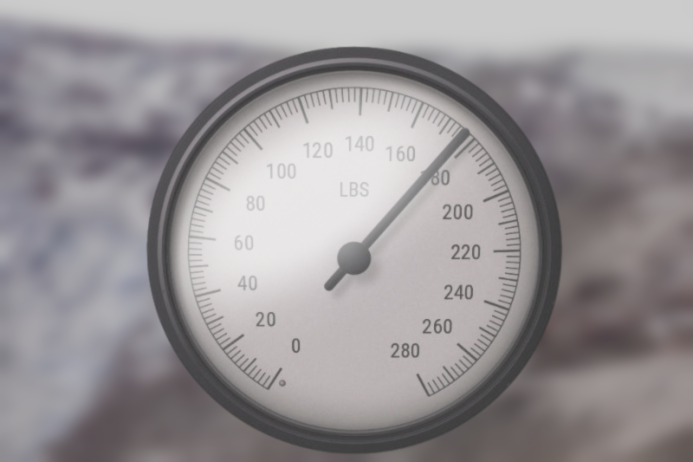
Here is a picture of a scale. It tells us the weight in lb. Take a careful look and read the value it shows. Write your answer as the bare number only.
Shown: 176
